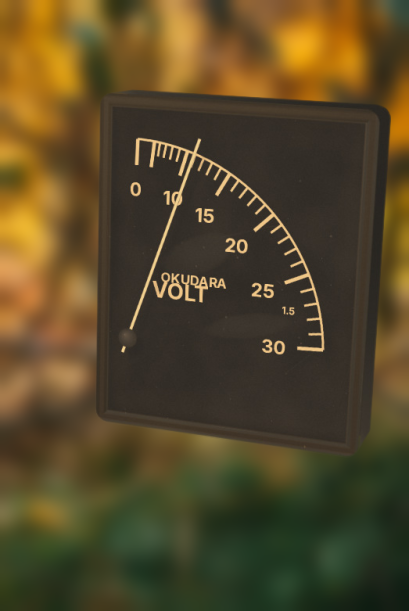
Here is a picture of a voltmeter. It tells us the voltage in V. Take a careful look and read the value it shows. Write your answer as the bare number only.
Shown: 11
